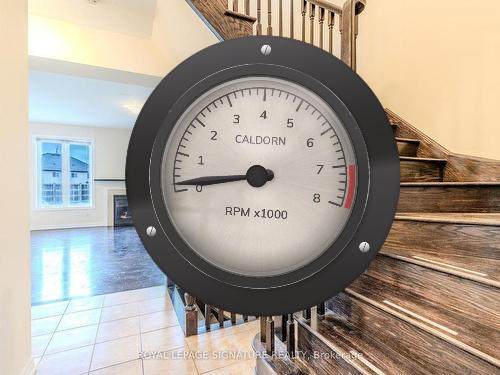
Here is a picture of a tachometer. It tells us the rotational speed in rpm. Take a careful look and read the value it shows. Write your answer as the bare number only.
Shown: 200
